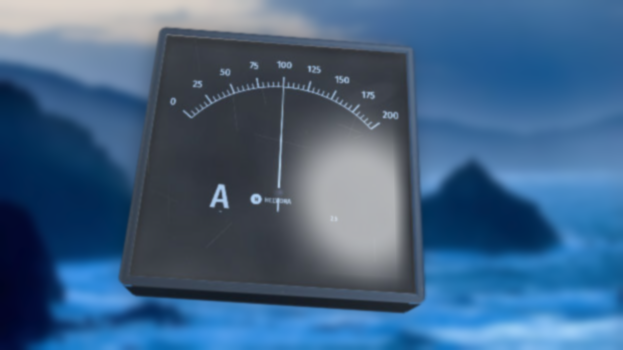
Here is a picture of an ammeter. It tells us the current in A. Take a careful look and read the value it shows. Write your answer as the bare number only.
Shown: 100
